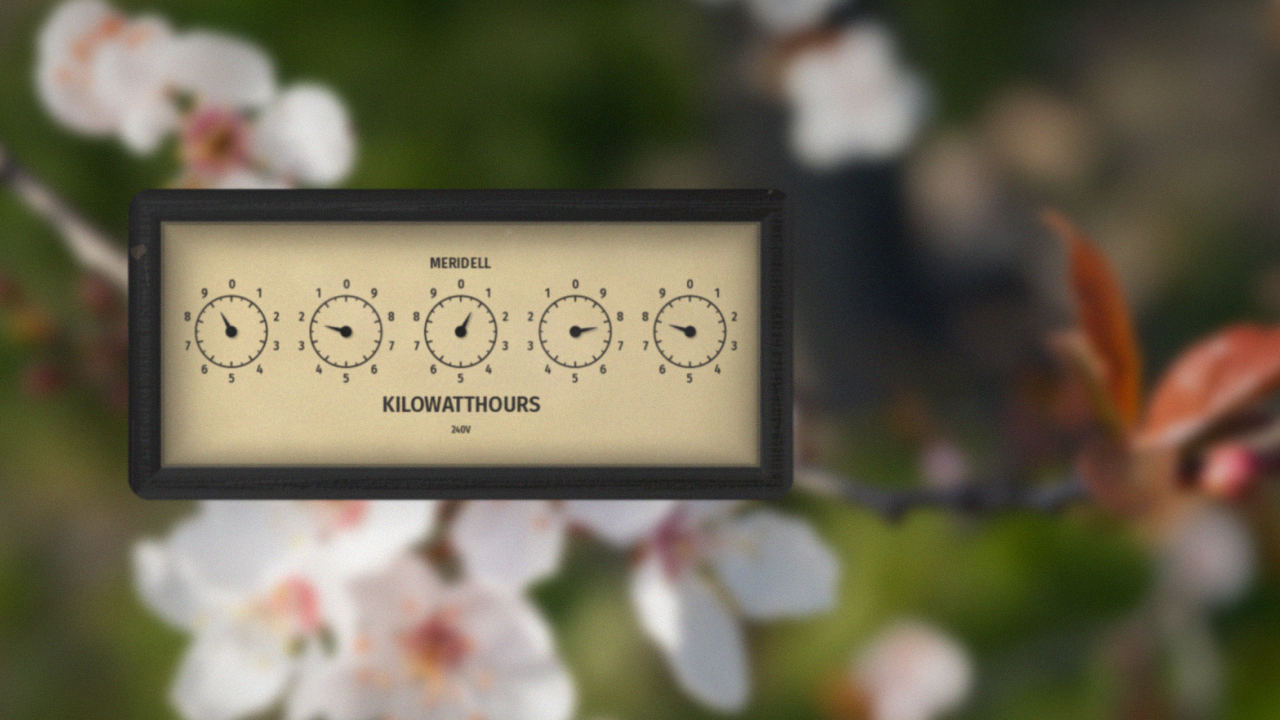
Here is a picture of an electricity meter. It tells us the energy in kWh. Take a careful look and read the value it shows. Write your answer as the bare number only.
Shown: 92078
